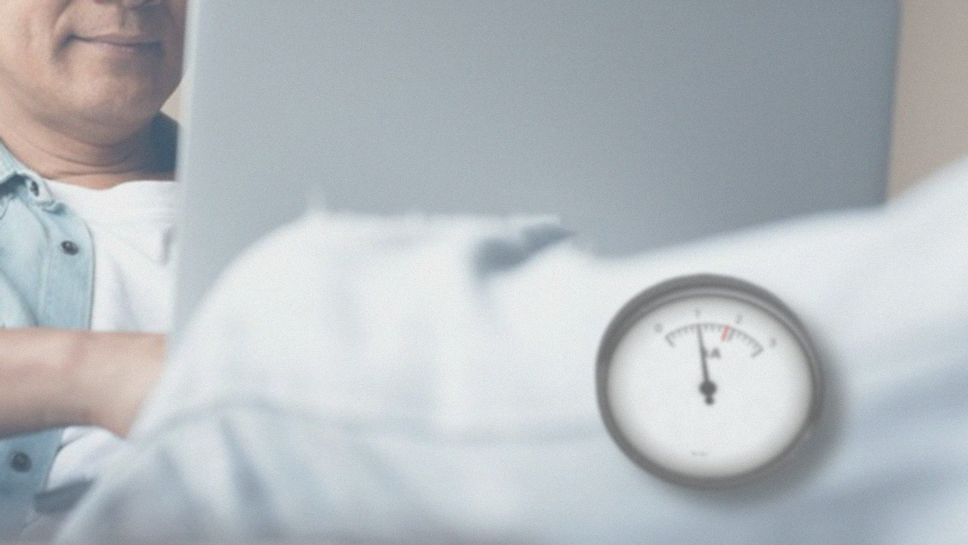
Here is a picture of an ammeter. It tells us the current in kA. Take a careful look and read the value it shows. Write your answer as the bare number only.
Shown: 1
